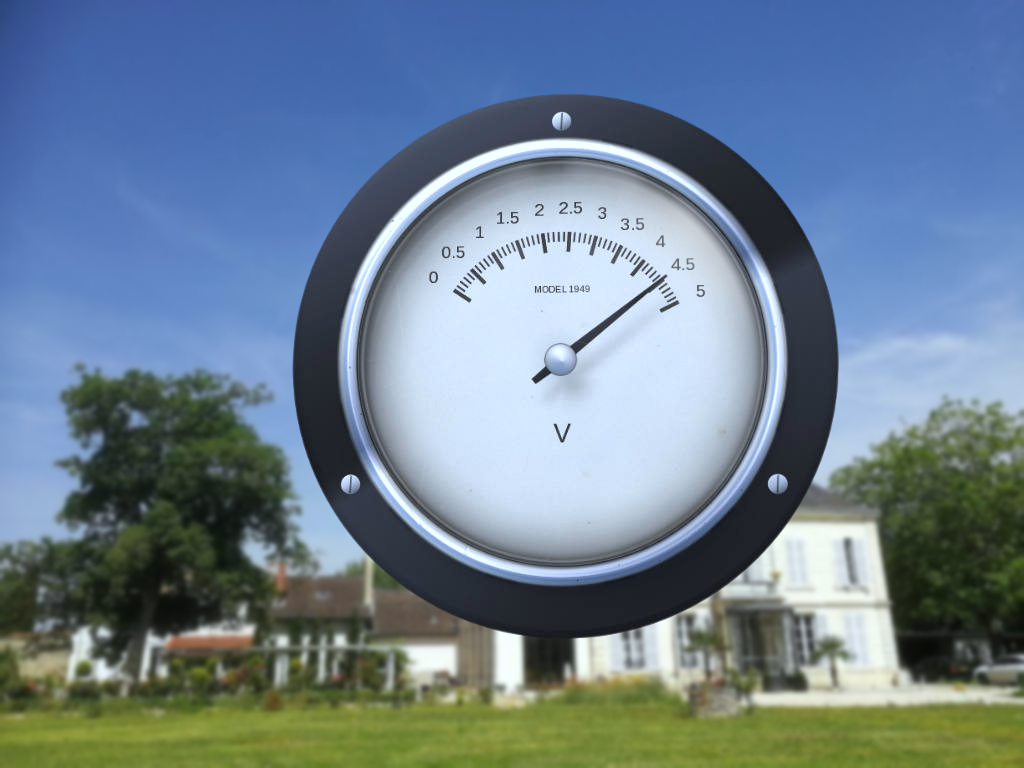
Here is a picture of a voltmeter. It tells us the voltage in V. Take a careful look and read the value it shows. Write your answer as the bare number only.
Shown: 4.5
